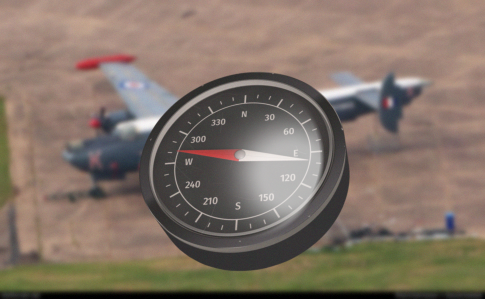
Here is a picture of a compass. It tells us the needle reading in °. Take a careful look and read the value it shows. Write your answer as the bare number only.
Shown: 280
